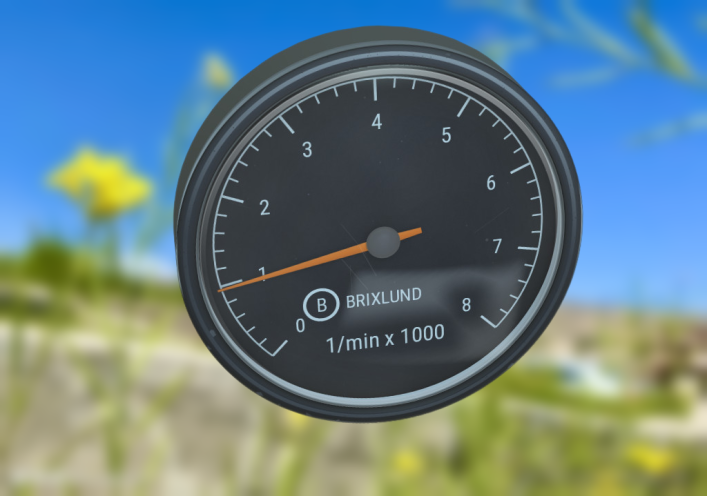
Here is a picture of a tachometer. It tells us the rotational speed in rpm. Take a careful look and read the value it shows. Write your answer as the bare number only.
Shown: 1000
